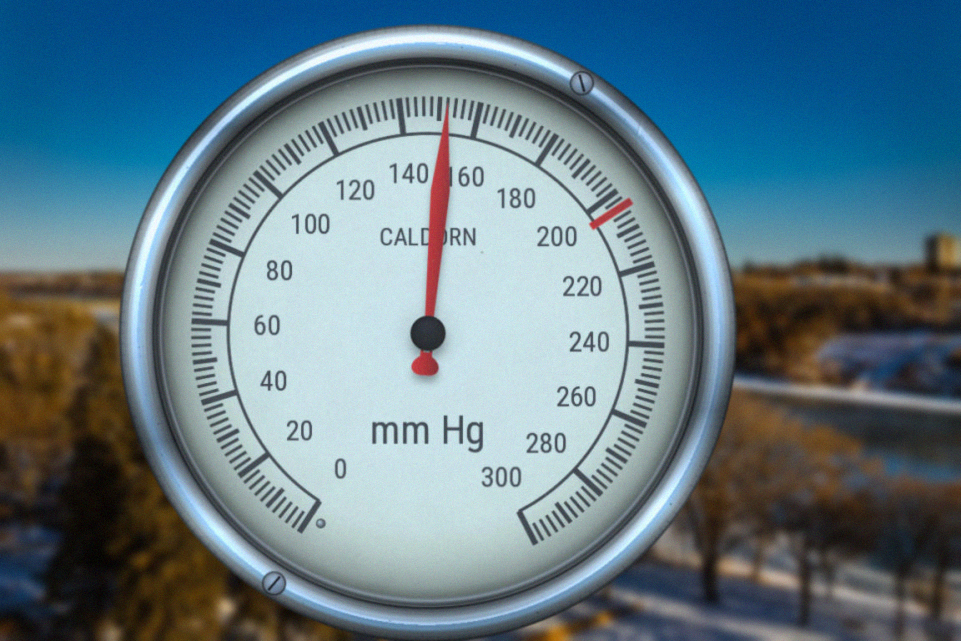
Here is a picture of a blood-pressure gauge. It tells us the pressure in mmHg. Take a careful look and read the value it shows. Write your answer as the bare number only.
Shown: 152
